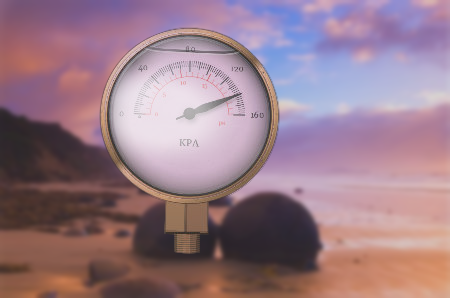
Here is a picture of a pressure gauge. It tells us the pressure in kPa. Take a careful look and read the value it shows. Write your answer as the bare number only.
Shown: 140
